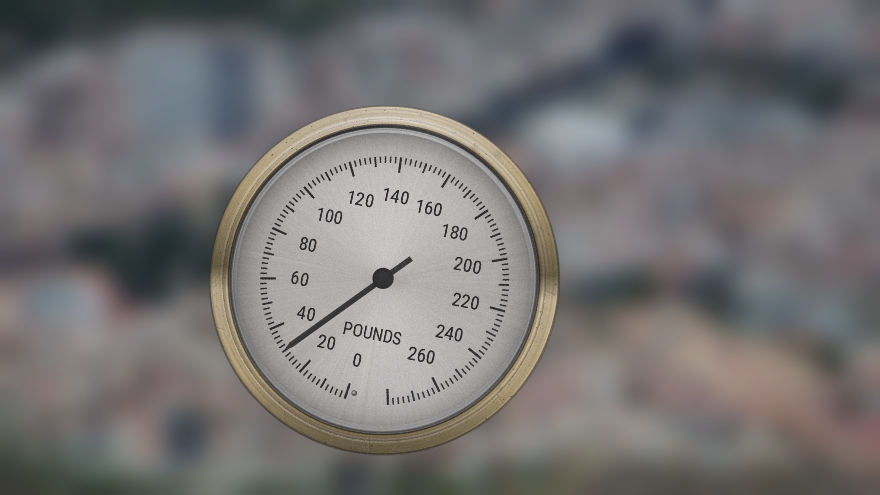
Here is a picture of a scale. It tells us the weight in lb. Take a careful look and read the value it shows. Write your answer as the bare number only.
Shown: 30
